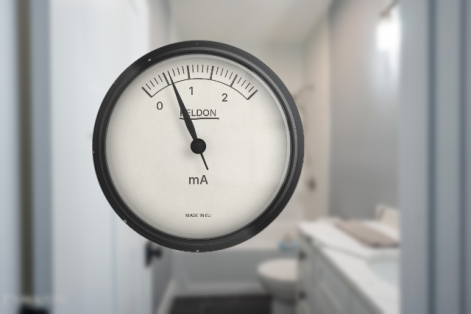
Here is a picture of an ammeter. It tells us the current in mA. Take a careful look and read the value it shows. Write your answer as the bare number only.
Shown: 0.6
